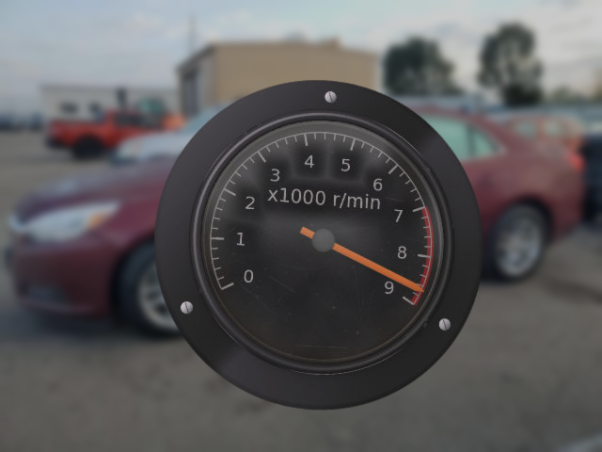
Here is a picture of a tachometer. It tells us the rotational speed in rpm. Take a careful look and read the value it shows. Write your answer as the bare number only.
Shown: 8700
